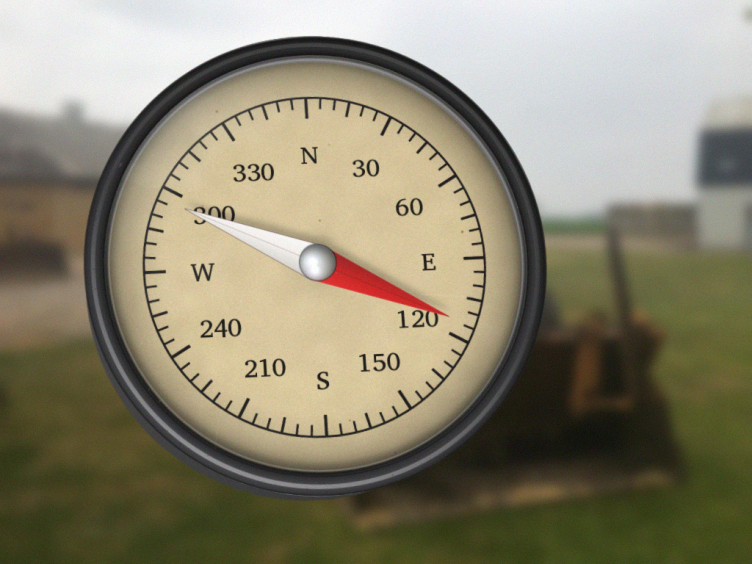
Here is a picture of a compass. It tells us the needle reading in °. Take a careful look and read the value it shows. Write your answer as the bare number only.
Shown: 115
